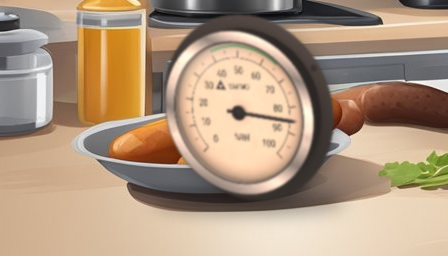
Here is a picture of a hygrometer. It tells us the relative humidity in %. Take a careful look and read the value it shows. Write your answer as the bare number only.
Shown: 85
